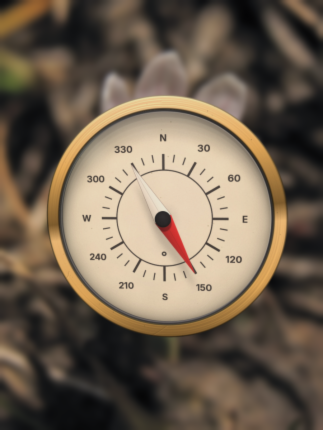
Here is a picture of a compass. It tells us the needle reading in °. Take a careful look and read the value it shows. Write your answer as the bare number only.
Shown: 150
